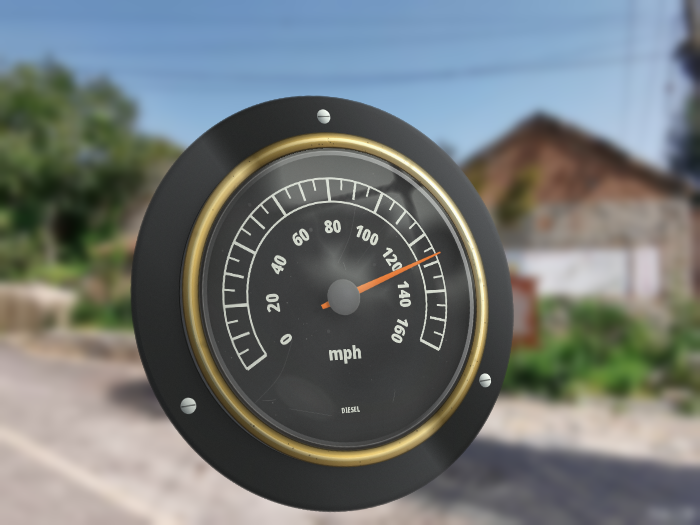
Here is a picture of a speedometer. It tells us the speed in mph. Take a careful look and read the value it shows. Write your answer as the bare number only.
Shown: 127.5
